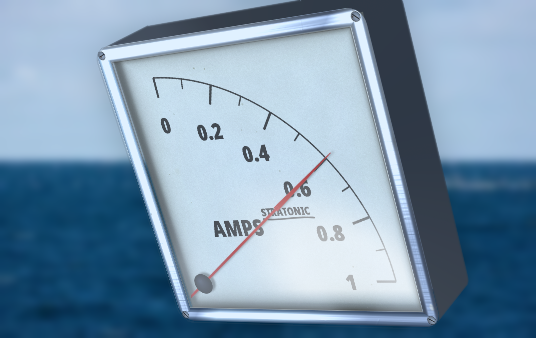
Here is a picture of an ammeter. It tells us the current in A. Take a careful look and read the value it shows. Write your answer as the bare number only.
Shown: 0.6
